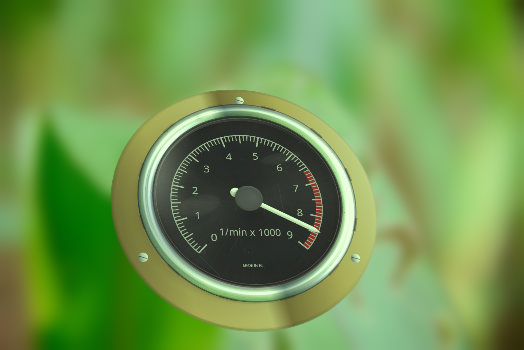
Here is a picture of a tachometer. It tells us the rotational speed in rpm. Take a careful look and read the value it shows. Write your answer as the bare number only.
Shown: 8500
